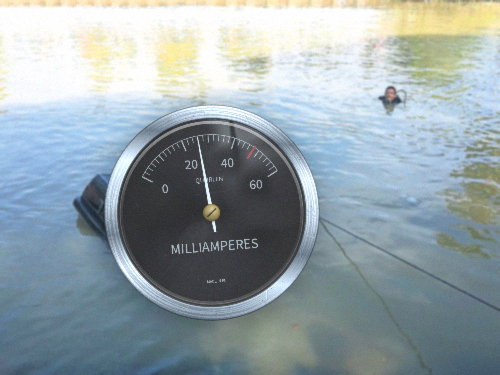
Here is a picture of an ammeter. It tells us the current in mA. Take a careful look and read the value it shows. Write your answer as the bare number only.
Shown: 26
